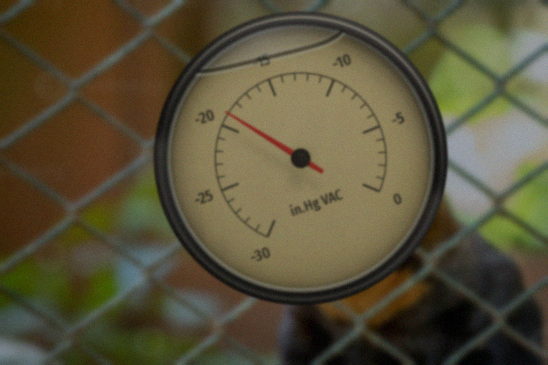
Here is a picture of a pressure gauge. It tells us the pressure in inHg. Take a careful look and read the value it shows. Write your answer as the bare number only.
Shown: -19
